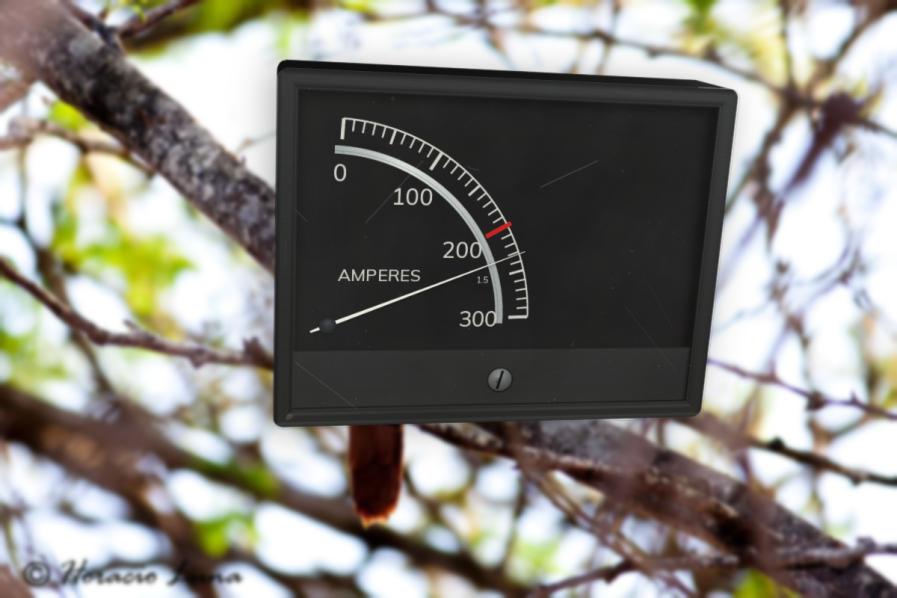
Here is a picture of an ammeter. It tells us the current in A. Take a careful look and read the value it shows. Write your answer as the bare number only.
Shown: 230
